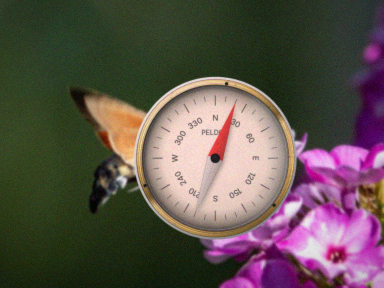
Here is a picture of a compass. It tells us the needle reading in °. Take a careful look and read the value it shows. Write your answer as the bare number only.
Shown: 20
